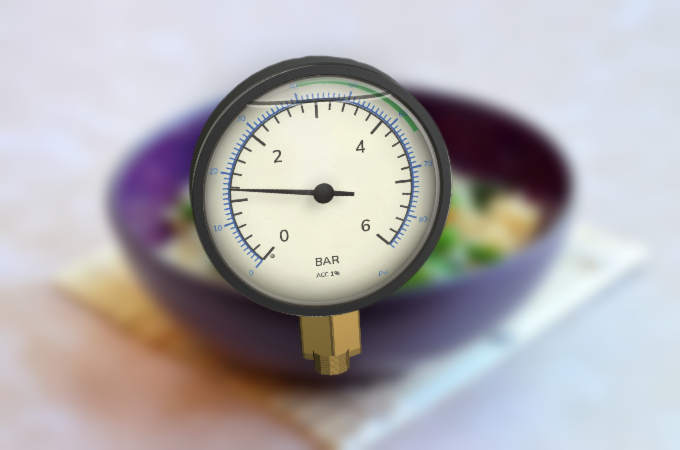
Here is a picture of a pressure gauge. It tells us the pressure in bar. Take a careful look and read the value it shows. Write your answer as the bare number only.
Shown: 1.2
